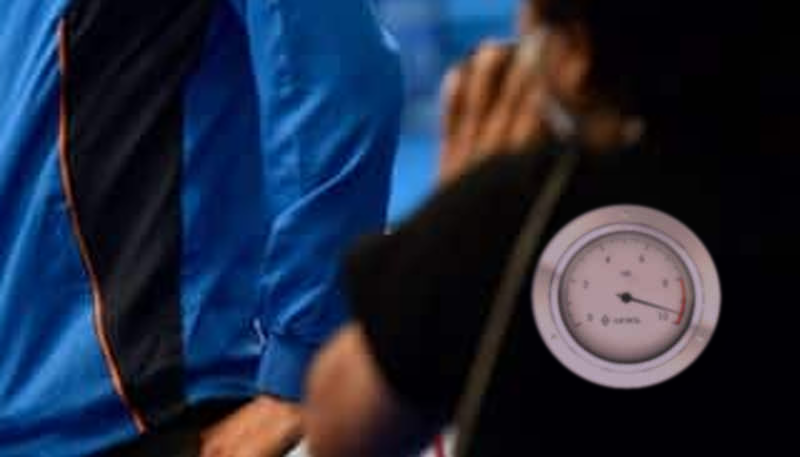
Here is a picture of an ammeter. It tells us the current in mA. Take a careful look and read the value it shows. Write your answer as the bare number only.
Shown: 9.5
